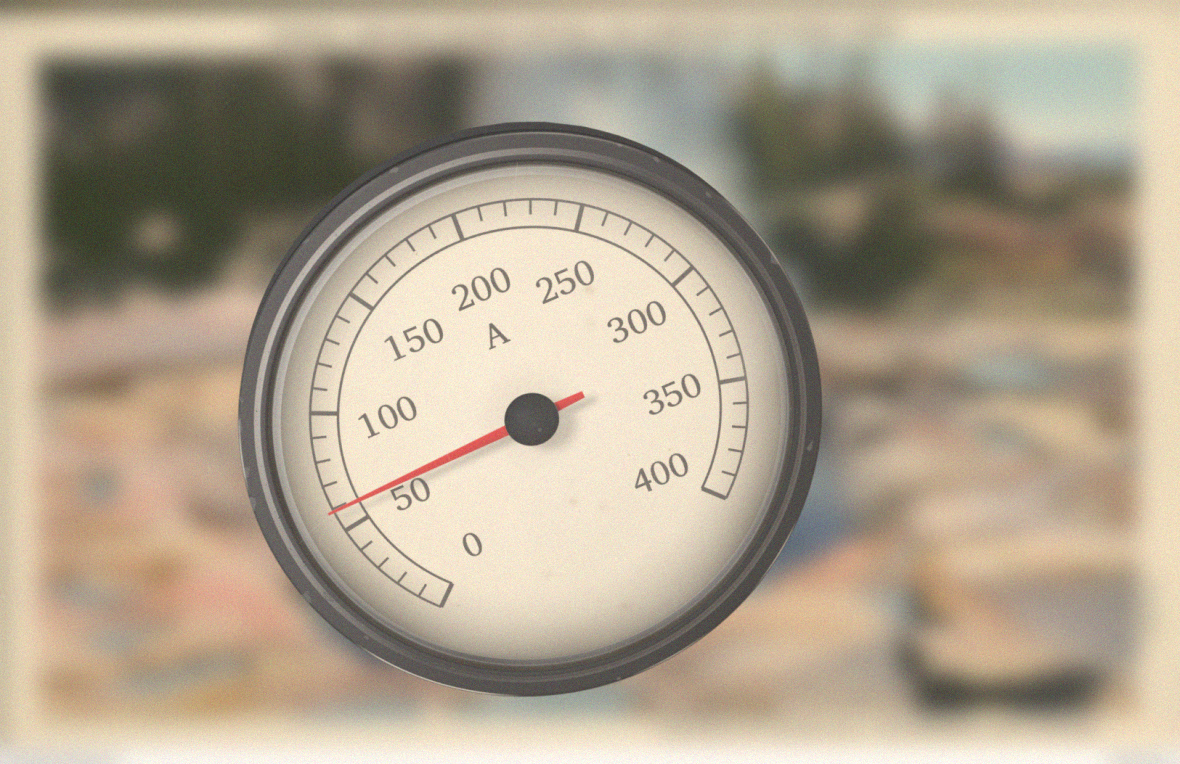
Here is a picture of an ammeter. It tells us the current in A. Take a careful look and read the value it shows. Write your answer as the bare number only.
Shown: 60
